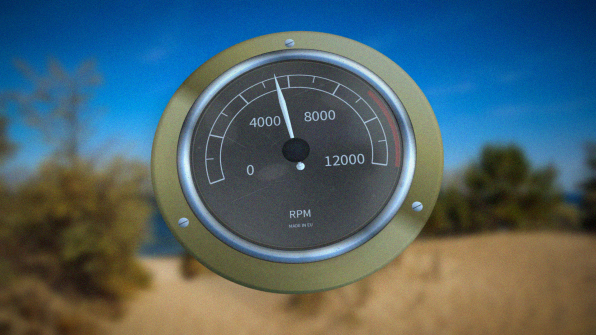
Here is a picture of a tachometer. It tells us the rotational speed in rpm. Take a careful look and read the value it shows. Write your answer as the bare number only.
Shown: 5500
